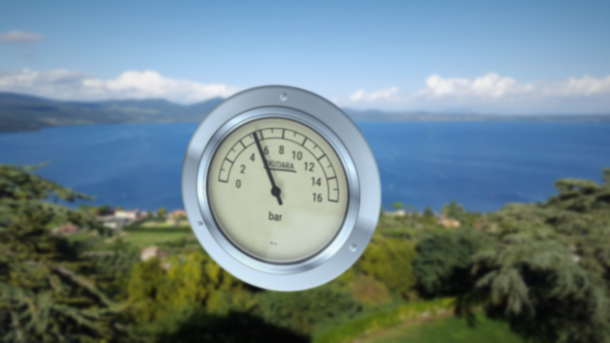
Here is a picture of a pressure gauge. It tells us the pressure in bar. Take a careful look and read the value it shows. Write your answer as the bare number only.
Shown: 5.5
